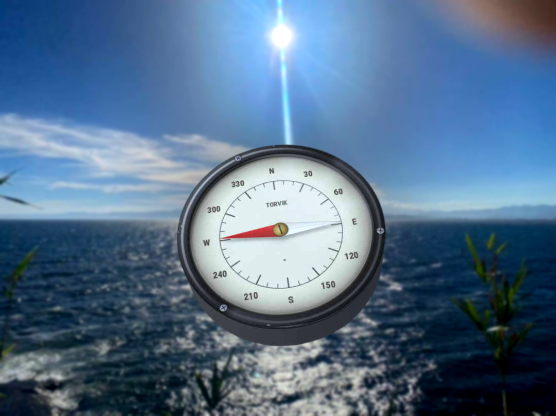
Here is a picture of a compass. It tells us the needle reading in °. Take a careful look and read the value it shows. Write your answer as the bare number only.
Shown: 270
